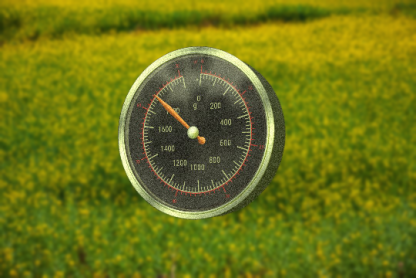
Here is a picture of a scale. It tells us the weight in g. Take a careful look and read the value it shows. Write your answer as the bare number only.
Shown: 1800
